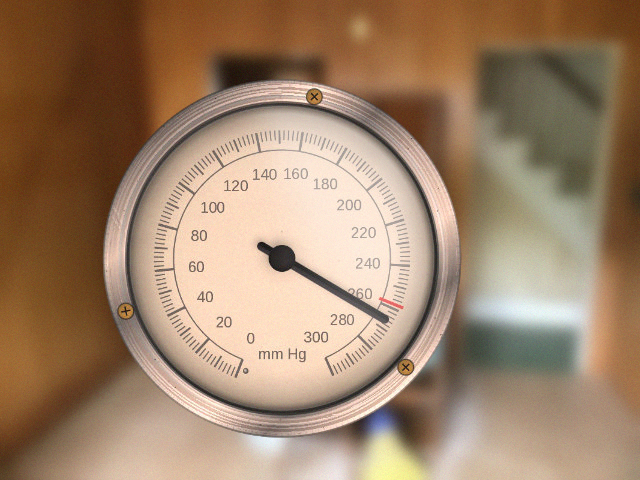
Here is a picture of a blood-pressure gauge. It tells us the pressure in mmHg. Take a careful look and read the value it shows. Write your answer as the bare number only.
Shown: 266
